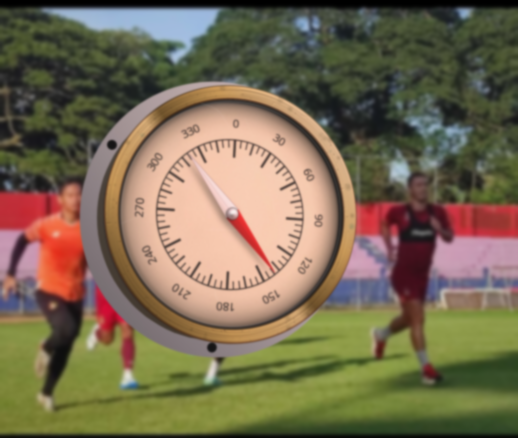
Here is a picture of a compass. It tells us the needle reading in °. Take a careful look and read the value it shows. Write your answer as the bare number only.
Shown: 140
